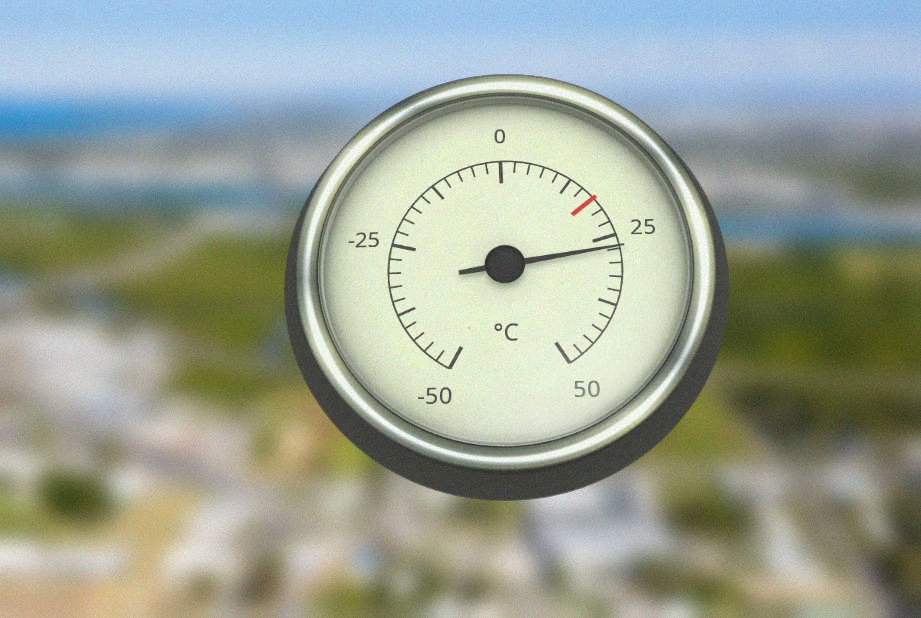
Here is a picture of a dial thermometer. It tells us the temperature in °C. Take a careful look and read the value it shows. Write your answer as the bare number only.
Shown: 27.5
